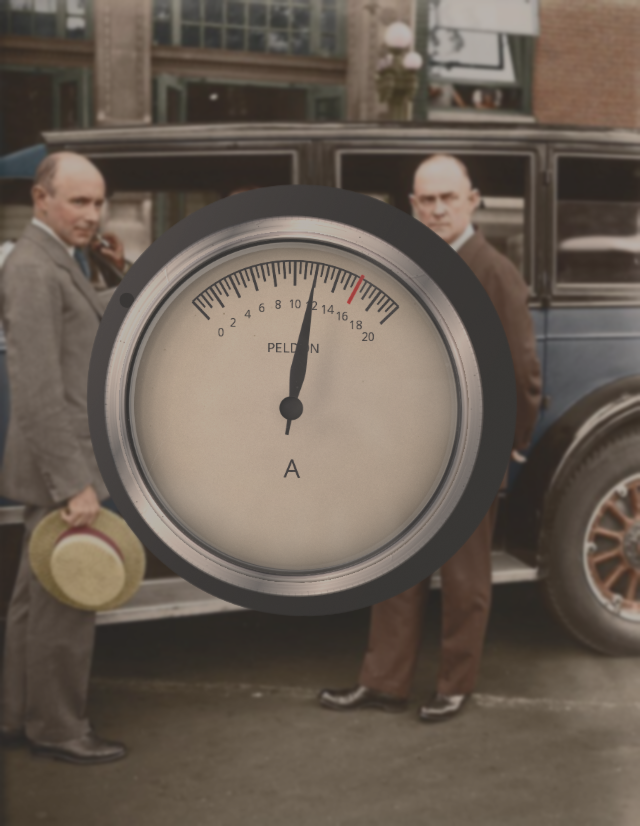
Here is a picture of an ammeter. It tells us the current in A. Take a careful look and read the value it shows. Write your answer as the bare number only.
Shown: 12
